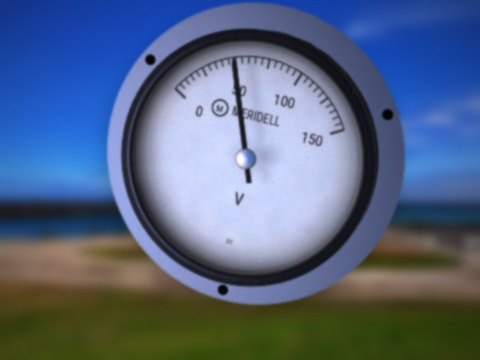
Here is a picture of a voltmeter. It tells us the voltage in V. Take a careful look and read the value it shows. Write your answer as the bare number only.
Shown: 50
